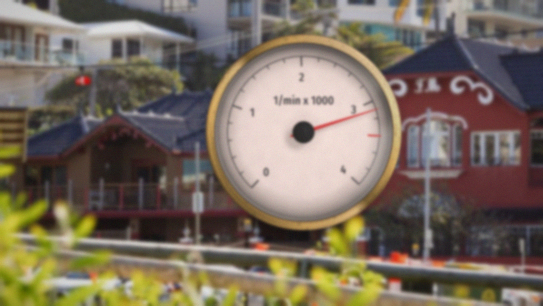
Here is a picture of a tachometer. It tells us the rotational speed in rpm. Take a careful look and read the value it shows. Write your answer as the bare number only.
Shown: 3100
